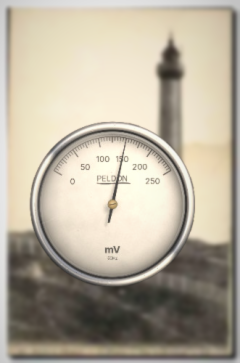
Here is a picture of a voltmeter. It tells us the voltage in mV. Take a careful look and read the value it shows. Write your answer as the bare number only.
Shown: 150
